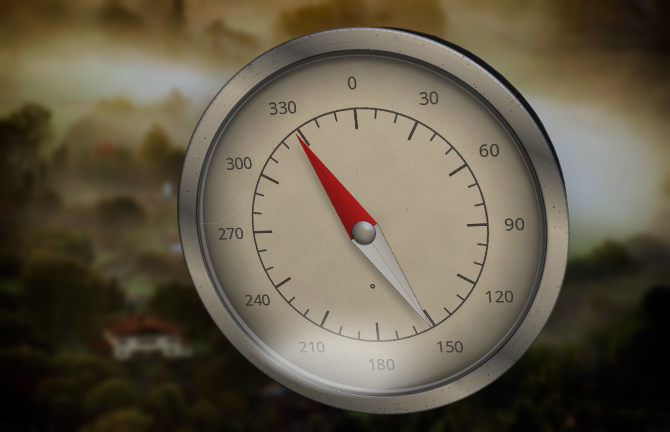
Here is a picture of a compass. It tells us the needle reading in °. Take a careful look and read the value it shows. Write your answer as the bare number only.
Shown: 330
